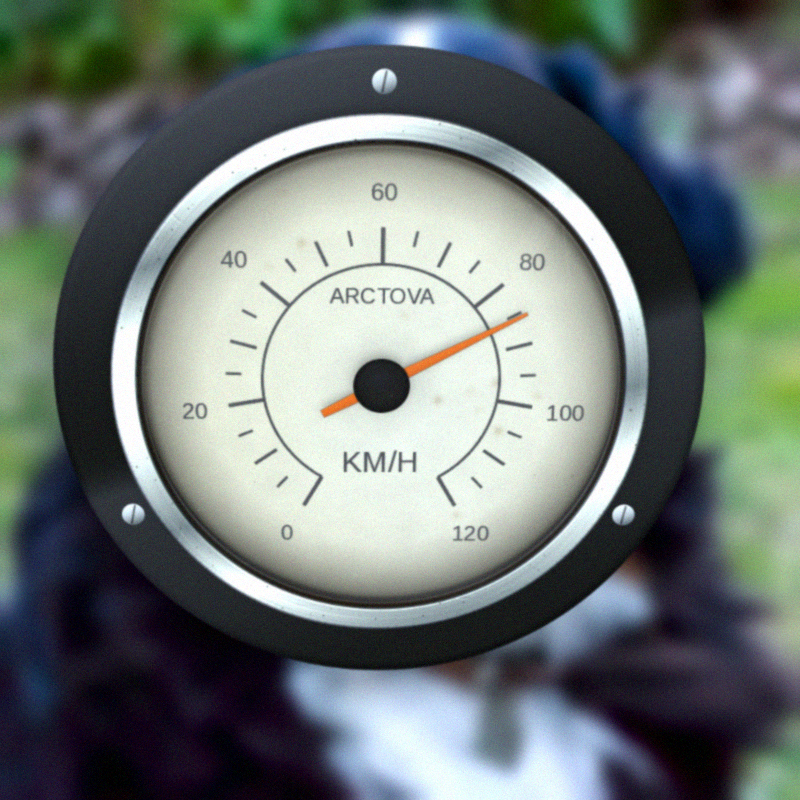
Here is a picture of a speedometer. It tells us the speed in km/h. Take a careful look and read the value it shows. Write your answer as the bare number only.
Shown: 85
